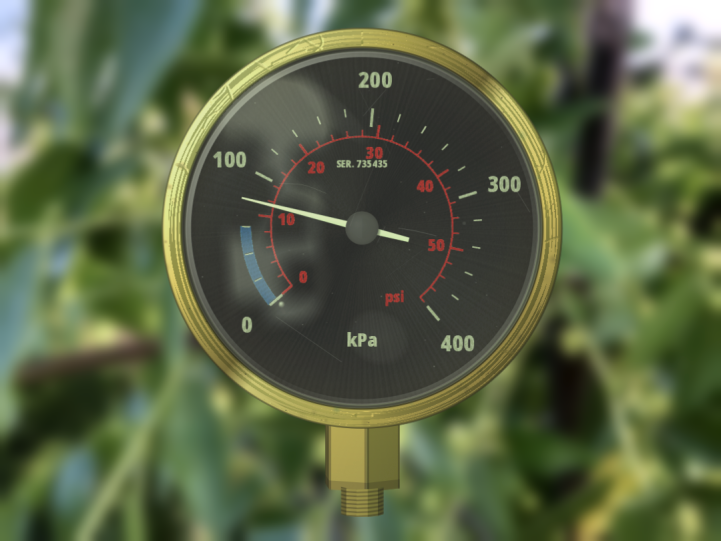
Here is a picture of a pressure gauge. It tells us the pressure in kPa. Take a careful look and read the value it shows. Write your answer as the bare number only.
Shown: 80
